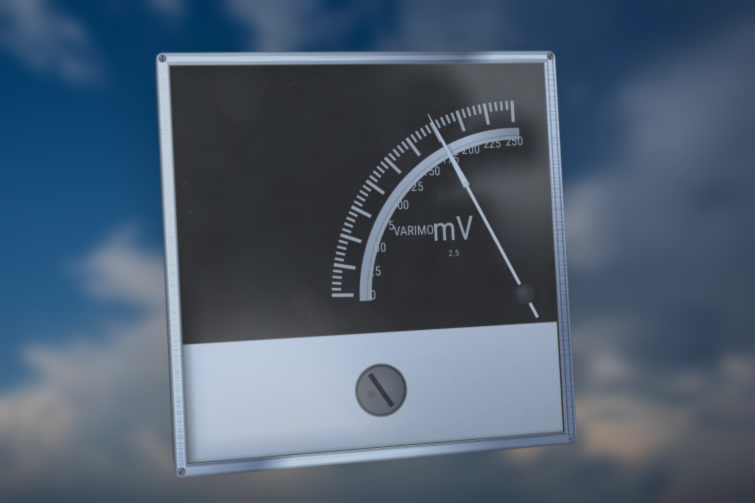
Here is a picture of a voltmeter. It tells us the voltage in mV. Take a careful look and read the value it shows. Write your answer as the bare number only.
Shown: 175
